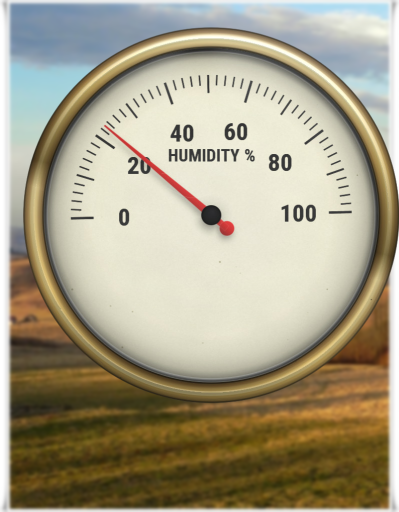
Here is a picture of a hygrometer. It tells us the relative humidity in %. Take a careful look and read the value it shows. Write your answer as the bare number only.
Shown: 23
